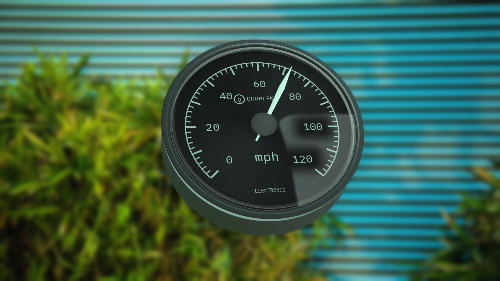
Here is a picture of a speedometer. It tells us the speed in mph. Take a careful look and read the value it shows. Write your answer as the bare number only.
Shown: 72
